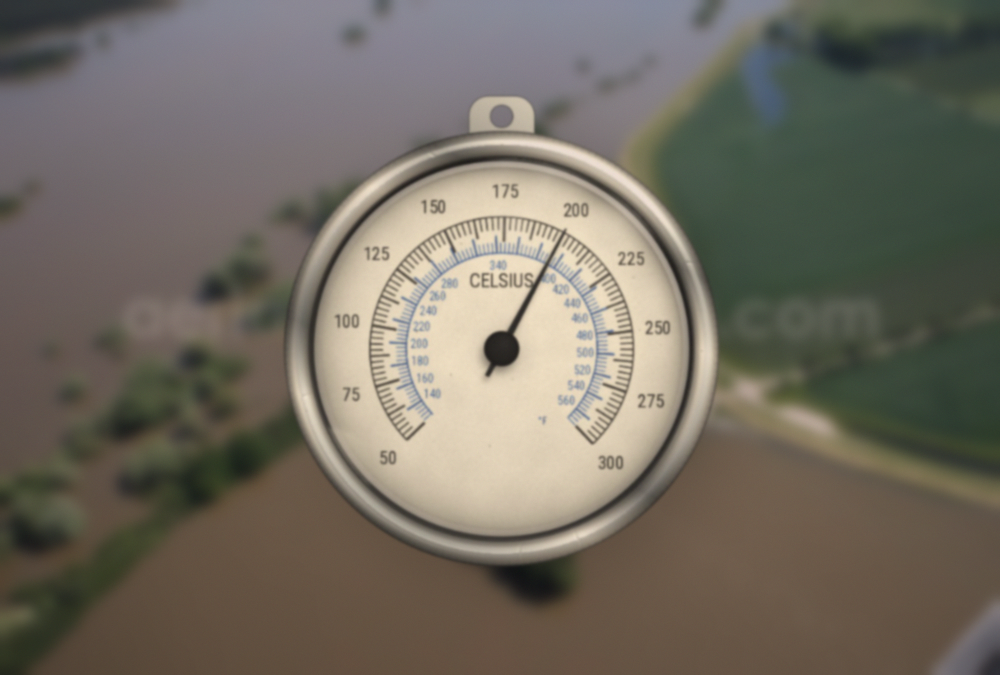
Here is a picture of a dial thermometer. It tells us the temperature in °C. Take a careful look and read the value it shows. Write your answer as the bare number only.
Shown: 200
